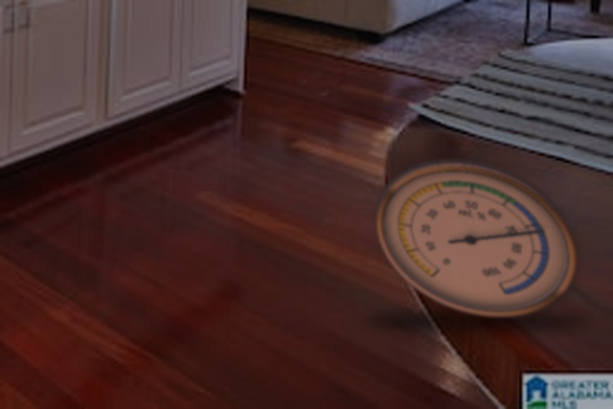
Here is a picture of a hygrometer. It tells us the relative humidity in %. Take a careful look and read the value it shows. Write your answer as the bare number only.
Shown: 72
